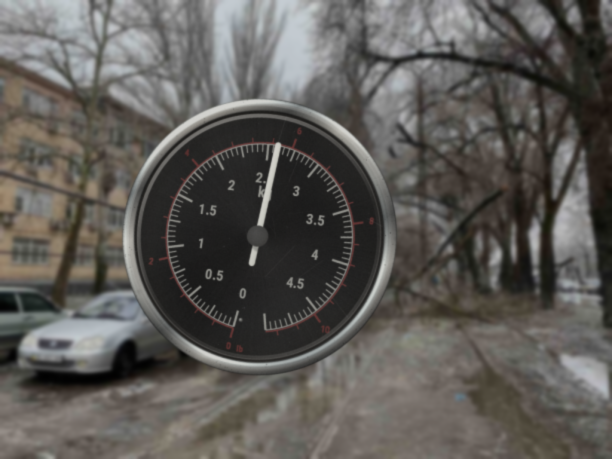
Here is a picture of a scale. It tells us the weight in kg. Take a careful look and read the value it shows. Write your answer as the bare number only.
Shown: 2.6
